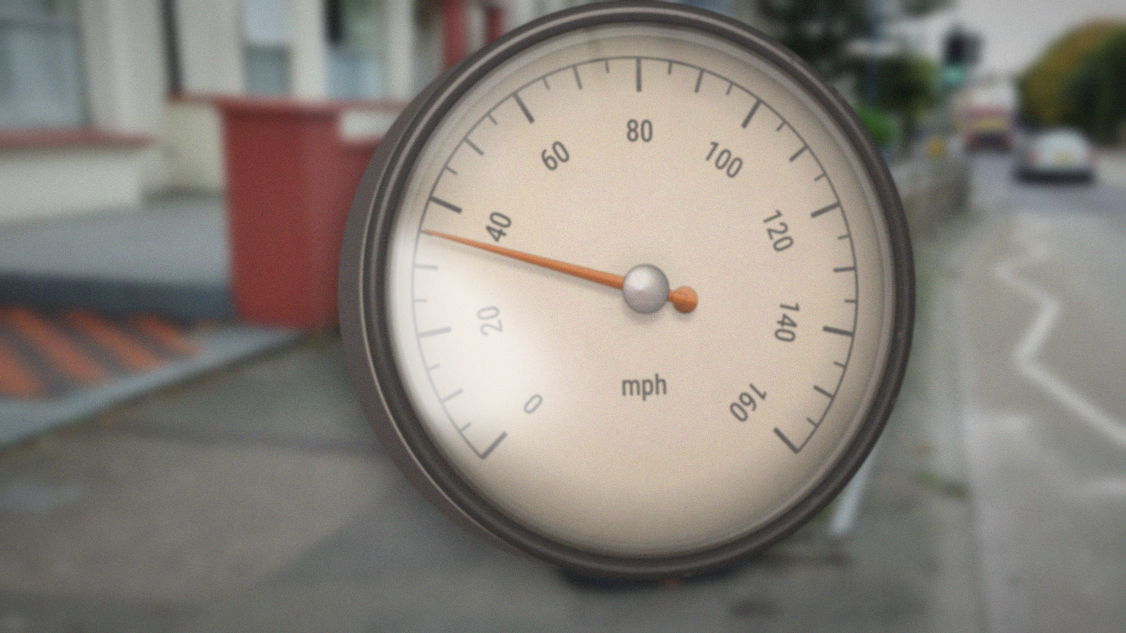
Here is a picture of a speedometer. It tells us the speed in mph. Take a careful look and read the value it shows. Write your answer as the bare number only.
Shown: 35
